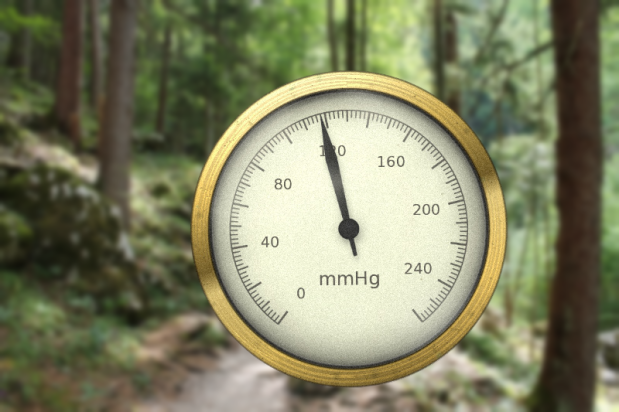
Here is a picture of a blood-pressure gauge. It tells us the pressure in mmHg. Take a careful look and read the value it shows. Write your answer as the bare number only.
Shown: 118
